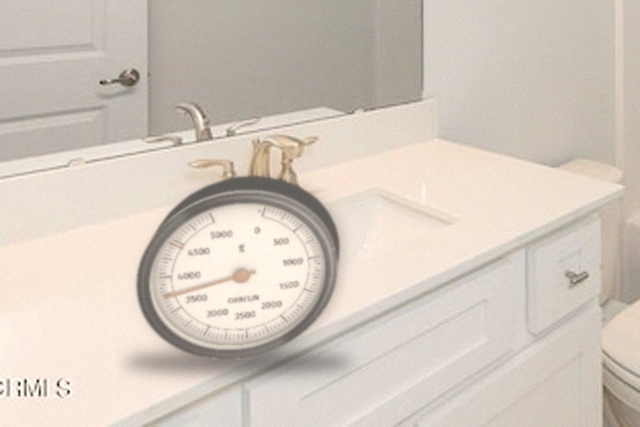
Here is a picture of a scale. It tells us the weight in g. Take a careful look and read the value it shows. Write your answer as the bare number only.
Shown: 3750
